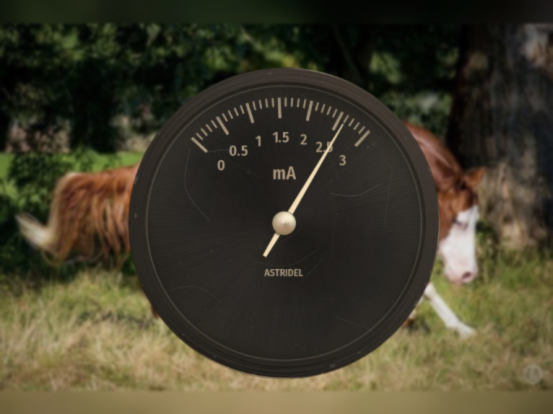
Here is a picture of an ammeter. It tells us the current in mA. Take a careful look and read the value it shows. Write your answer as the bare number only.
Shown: 2.6
